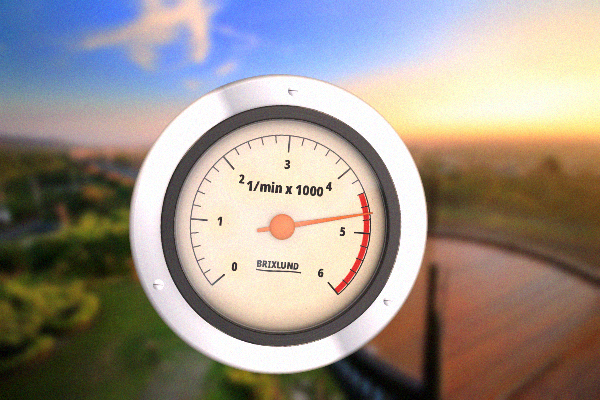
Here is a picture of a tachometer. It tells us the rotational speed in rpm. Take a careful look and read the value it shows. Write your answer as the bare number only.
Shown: 4700
